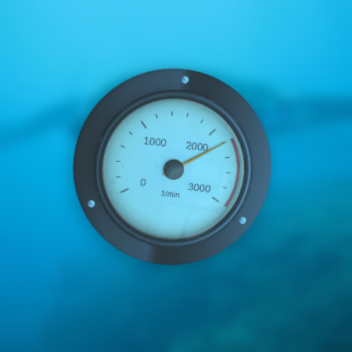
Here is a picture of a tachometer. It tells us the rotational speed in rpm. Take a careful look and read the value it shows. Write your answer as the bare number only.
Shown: 2200
